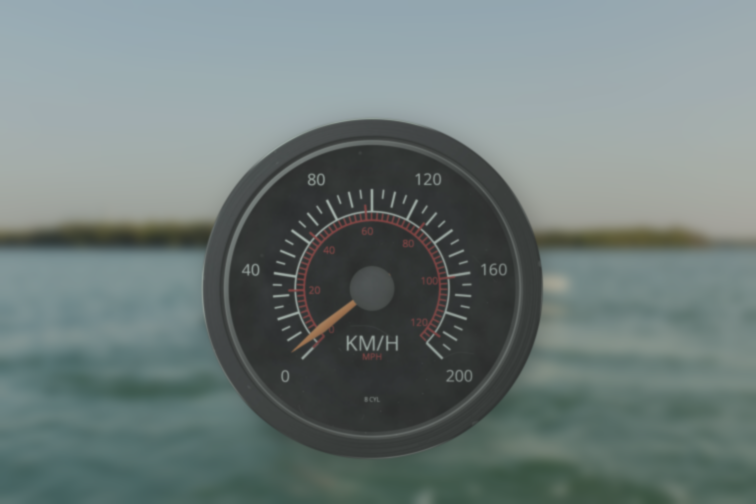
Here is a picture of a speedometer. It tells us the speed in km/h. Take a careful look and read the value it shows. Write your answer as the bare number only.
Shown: 5
